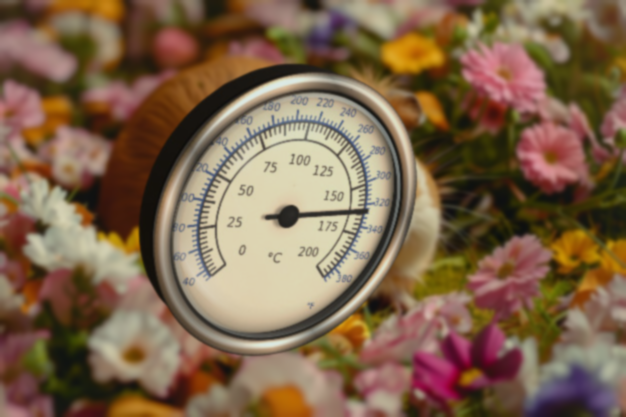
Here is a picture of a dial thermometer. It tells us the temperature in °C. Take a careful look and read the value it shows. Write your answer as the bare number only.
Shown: 162.5
